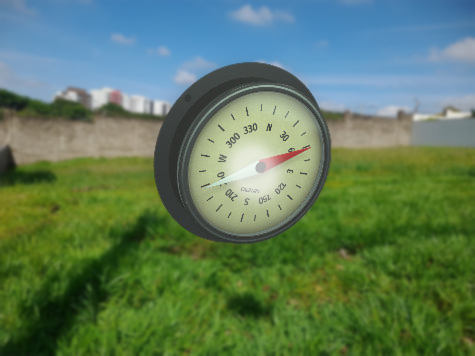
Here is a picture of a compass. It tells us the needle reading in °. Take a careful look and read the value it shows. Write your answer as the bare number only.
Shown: 60
